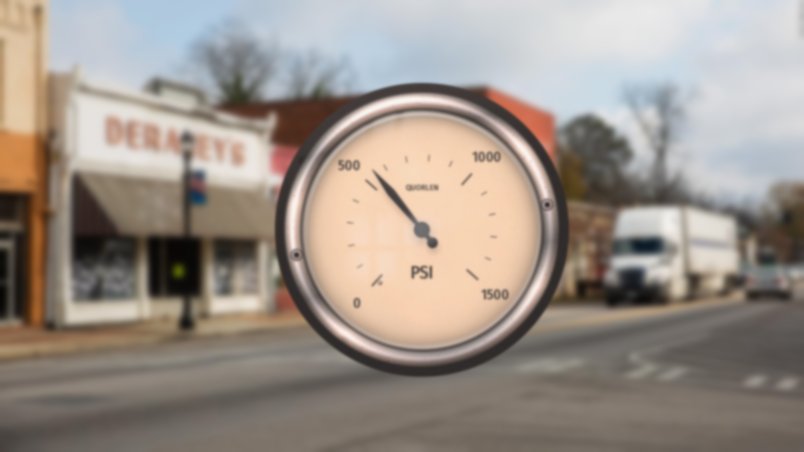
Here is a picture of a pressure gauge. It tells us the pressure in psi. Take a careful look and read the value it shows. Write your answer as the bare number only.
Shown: 550
